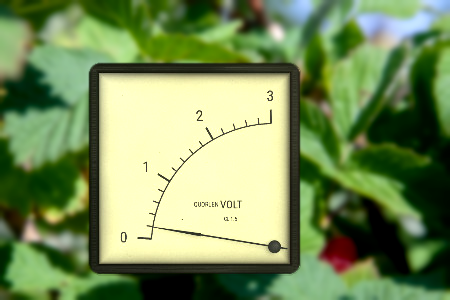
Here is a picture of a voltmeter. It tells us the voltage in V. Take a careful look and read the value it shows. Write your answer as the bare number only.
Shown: 0.2
